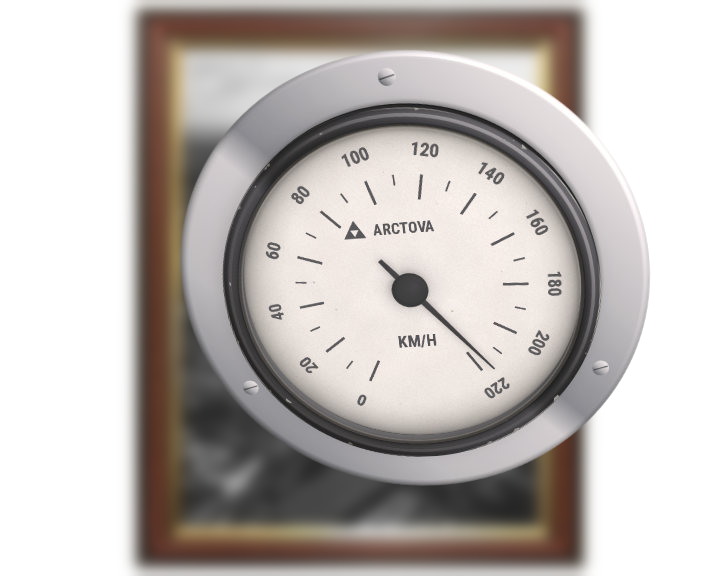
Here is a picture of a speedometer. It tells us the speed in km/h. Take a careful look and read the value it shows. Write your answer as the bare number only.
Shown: 215
